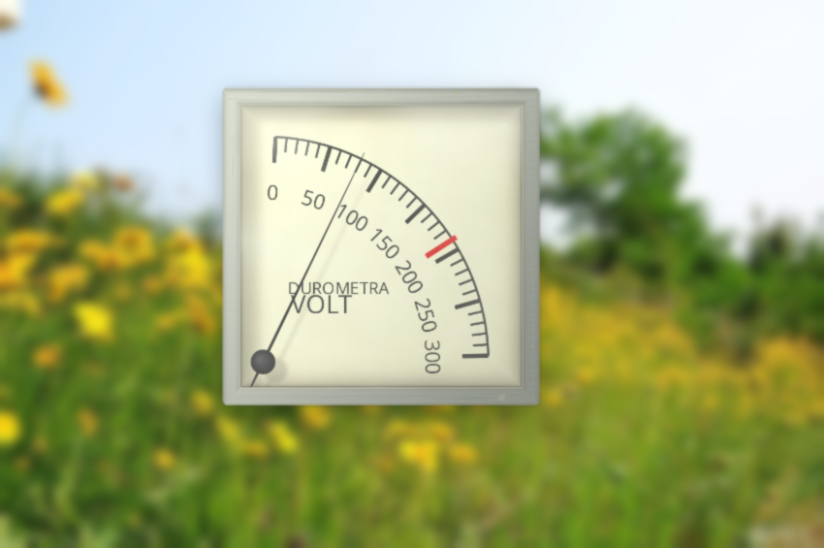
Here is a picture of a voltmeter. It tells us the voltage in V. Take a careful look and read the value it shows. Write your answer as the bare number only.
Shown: 80
